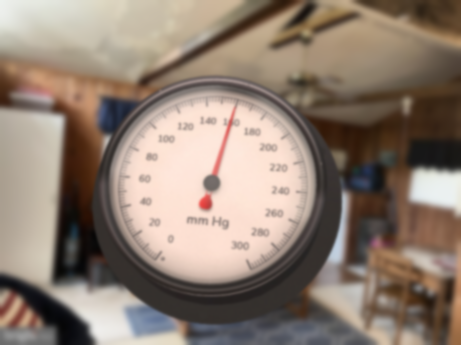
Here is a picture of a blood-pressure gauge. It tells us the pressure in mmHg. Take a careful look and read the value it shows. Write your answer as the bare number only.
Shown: 160
